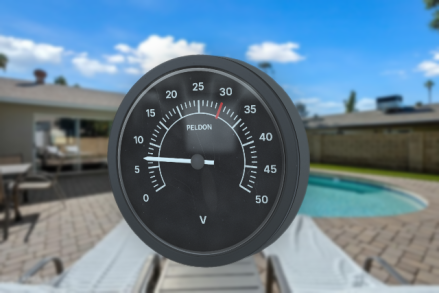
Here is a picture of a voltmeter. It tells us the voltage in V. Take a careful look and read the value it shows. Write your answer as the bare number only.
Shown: 7
